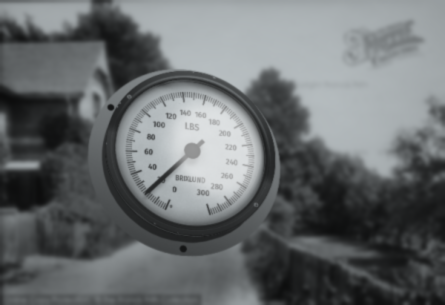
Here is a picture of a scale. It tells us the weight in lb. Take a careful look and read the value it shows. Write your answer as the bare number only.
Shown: 20
